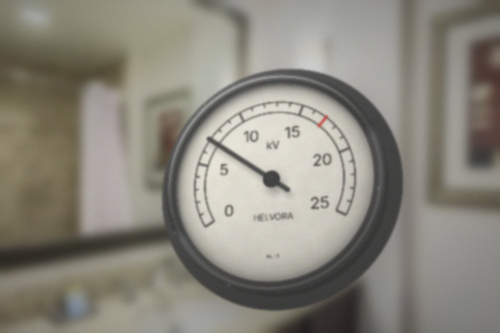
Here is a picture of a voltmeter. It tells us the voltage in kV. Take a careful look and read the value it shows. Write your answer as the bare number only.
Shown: 7
